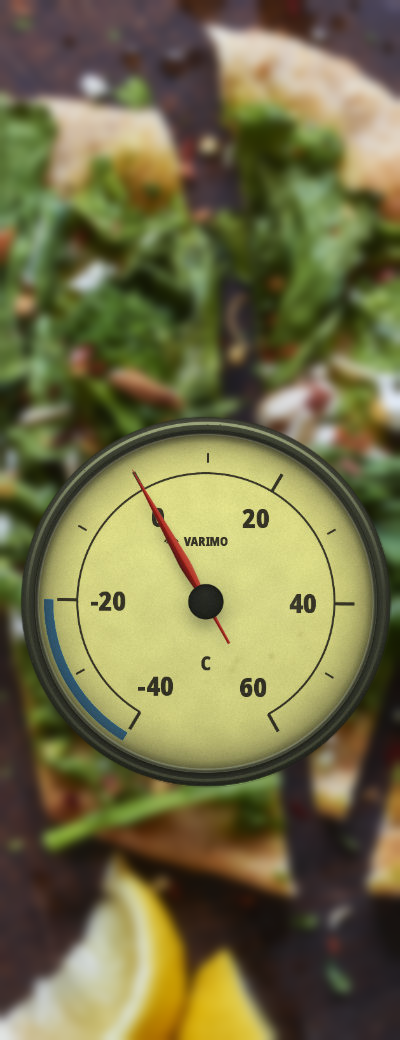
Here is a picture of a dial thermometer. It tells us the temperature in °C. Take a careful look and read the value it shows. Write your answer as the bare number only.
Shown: 0
